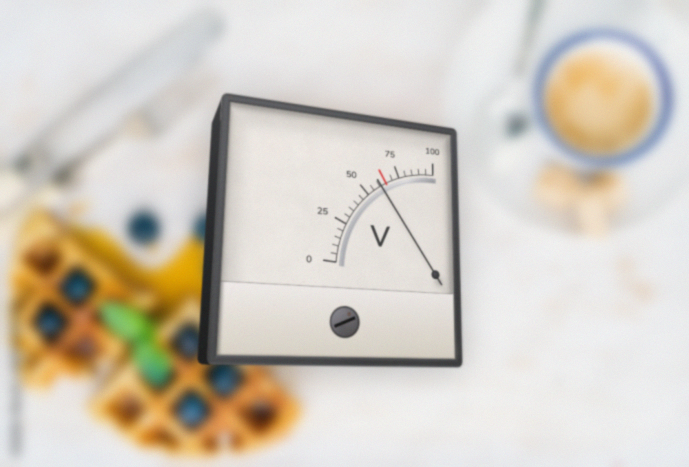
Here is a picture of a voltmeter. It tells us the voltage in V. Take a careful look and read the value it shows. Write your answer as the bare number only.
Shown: 60
